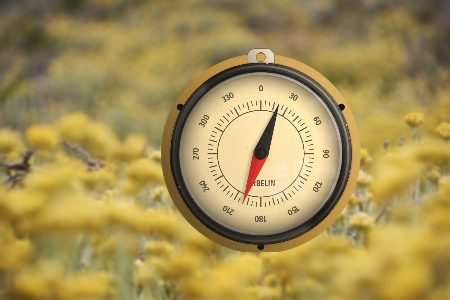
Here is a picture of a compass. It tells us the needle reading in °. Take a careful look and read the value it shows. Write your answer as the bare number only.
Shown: 200
